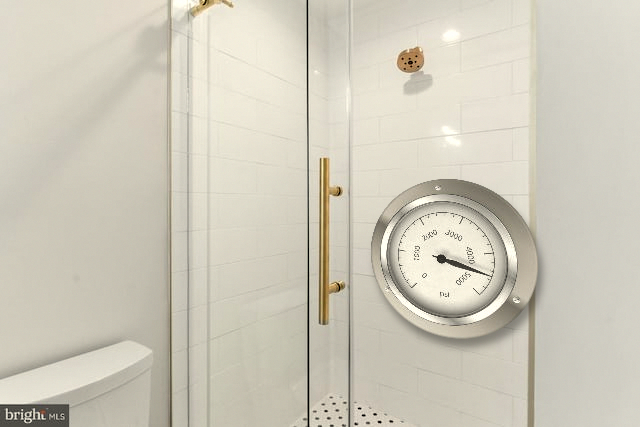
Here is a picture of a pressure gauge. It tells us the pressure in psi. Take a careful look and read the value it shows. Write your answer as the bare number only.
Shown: 4500
